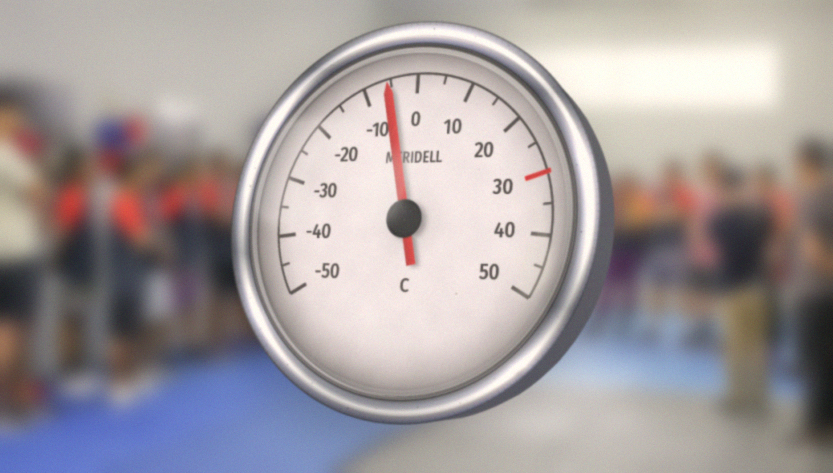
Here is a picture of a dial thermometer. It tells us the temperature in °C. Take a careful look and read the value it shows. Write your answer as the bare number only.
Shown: -5
